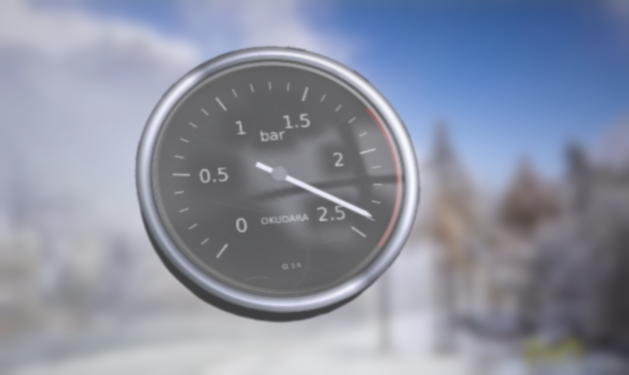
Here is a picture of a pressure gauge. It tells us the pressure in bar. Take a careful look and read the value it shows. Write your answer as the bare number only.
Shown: 2.4
